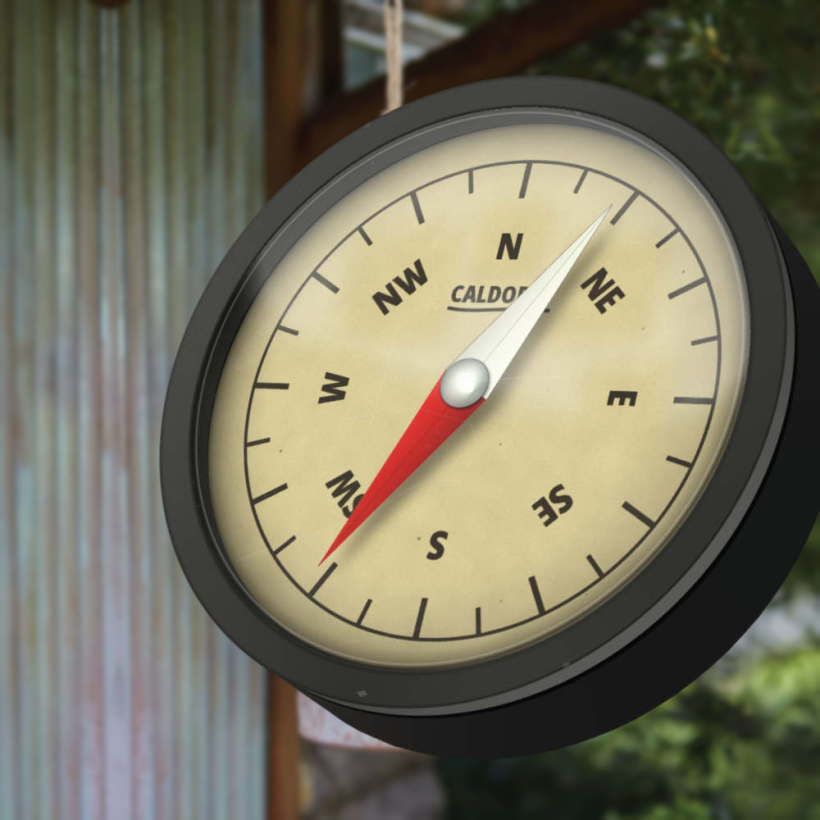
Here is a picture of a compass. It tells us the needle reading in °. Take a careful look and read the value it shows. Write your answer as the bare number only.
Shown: 210
